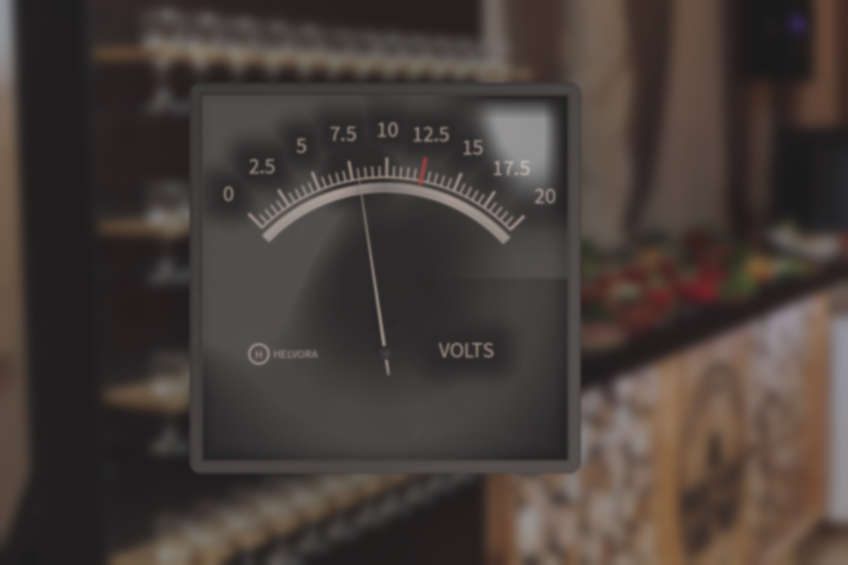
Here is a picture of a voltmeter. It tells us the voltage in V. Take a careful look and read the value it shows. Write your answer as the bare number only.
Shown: 8
